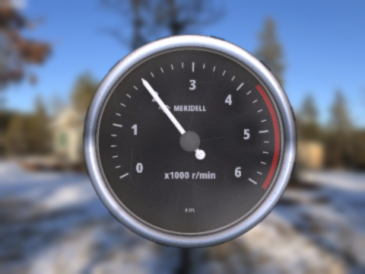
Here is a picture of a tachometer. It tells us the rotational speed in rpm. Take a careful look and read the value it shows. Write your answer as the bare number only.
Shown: 2000
